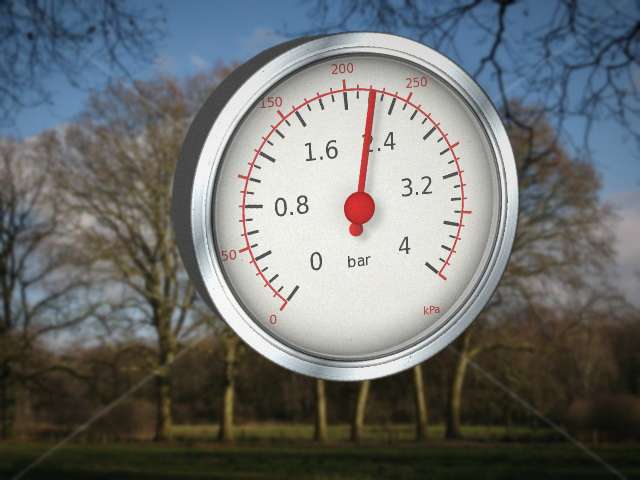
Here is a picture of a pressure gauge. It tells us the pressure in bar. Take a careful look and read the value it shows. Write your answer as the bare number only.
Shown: 2.2
